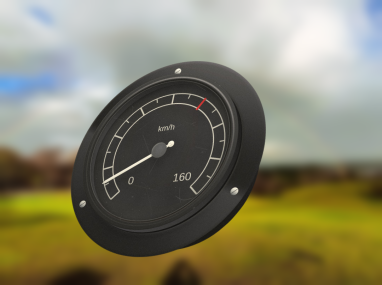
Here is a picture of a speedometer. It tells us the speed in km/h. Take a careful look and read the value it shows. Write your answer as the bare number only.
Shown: 10
